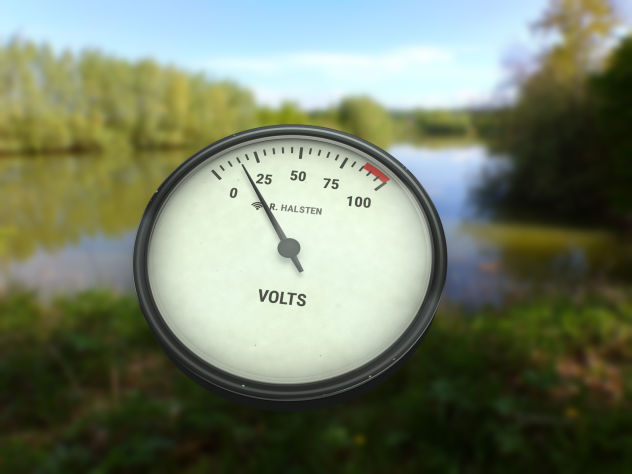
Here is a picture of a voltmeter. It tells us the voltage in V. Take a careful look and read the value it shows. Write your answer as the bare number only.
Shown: 15
